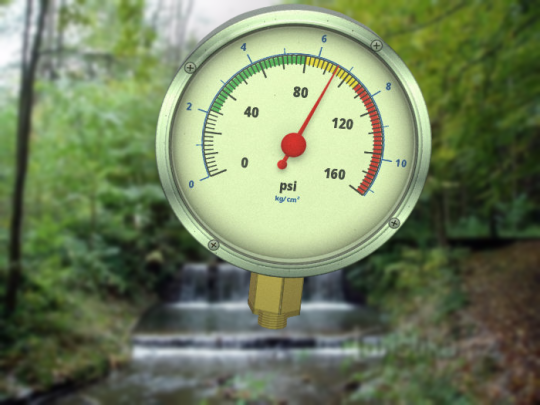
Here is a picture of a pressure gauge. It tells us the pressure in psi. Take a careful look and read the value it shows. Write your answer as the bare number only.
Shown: 94
